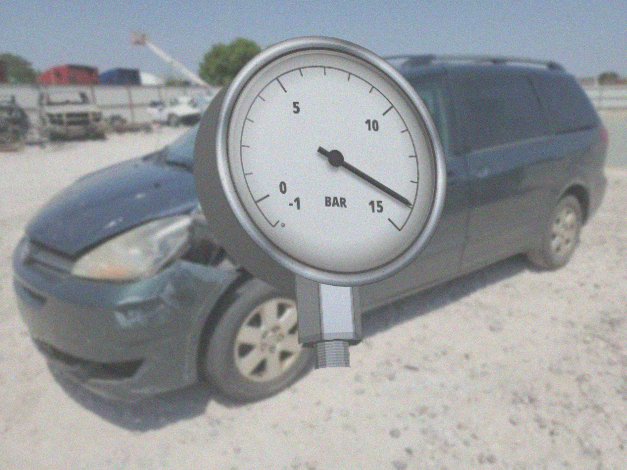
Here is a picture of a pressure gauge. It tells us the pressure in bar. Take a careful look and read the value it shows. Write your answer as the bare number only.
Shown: 14
